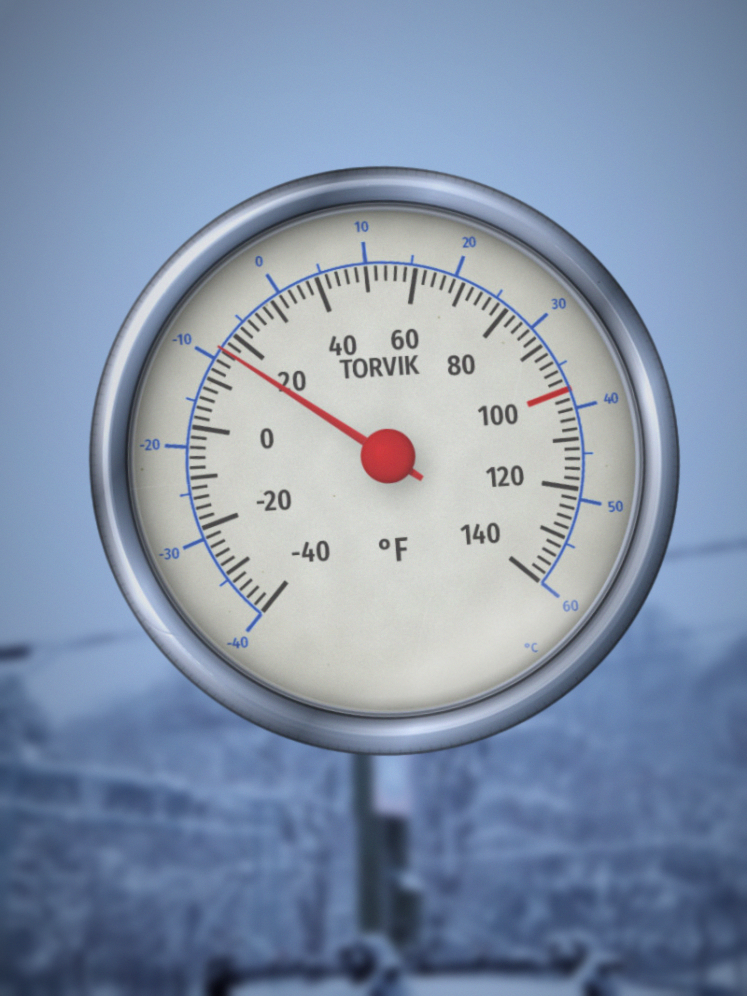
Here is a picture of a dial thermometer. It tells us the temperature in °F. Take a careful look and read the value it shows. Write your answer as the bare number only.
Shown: 16
